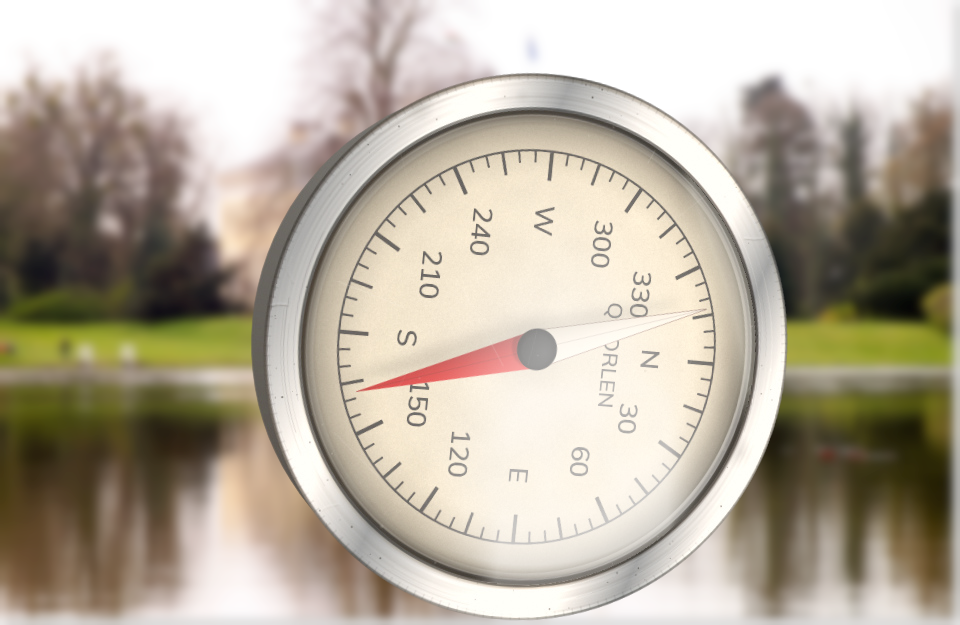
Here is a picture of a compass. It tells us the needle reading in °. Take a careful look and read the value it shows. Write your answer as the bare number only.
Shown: 162.5
